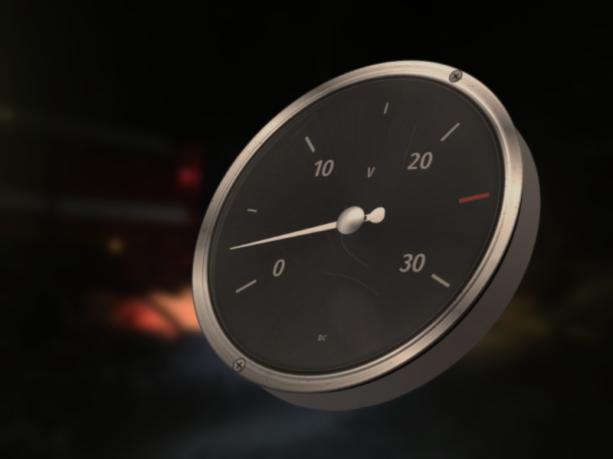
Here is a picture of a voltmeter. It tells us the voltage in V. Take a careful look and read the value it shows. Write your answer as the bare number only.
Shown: 2.5
